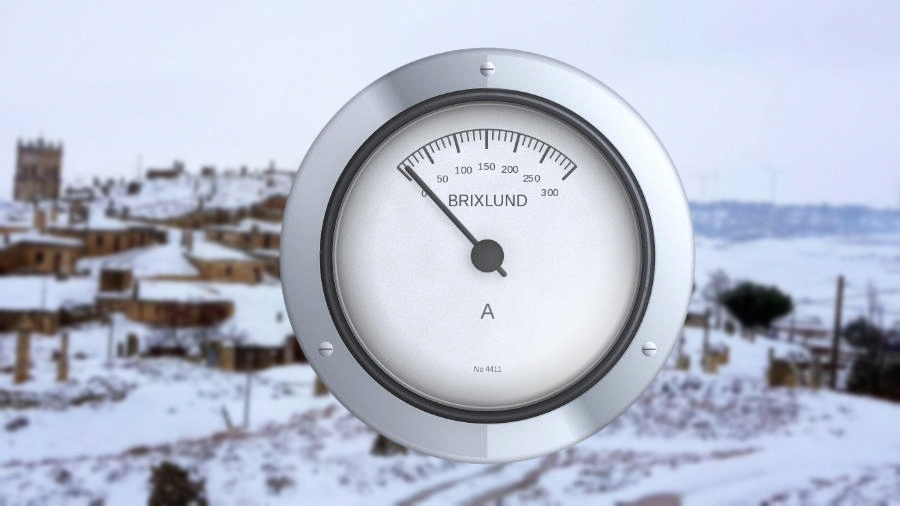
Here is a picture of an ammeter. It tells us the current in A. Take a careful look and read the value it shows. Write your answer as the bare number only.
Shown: 10
